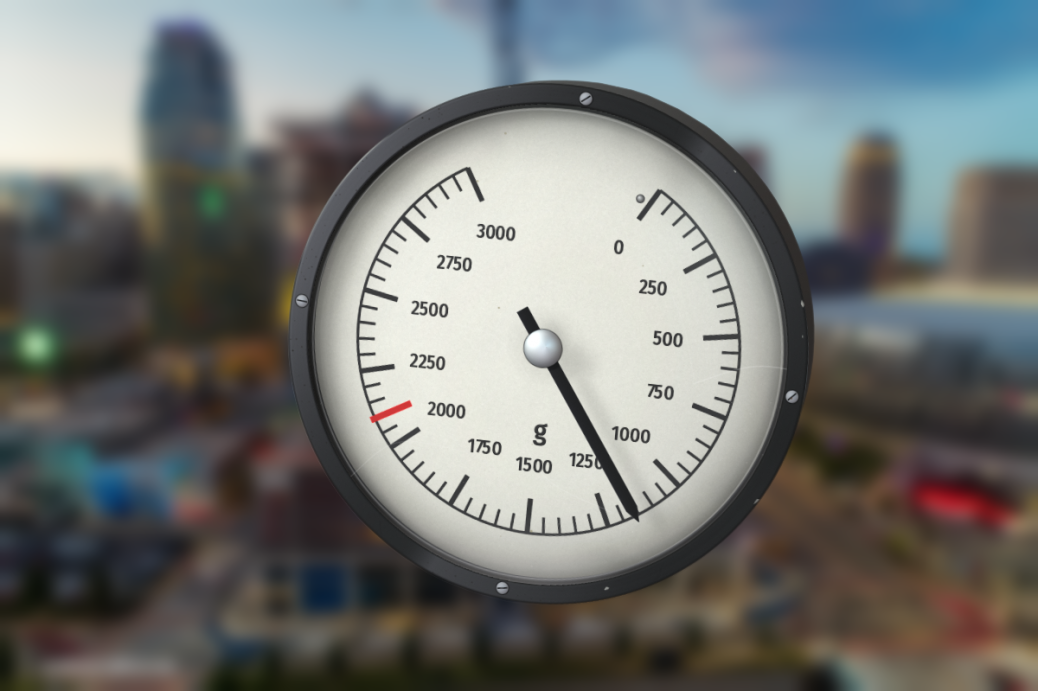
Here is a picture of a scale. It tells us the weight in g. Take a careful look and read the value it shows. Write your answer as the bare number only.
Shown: 1150
